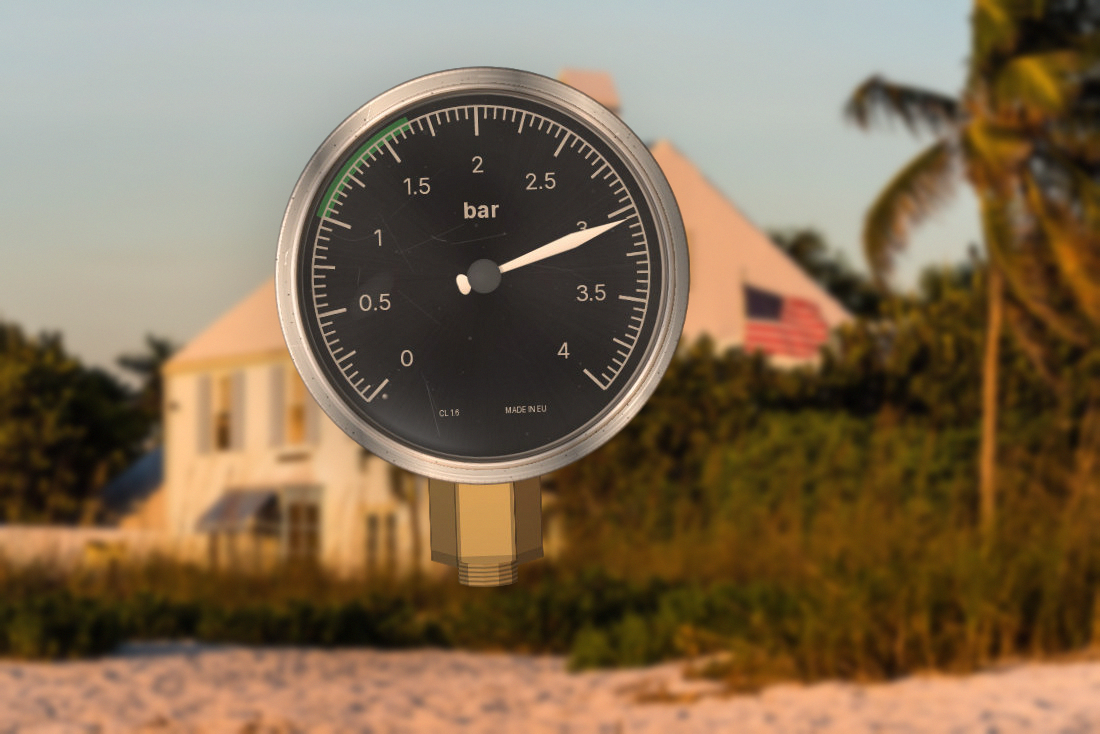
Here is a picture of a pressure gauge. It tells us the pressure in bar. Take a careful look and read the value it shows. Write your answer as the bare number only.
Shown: 3.05
